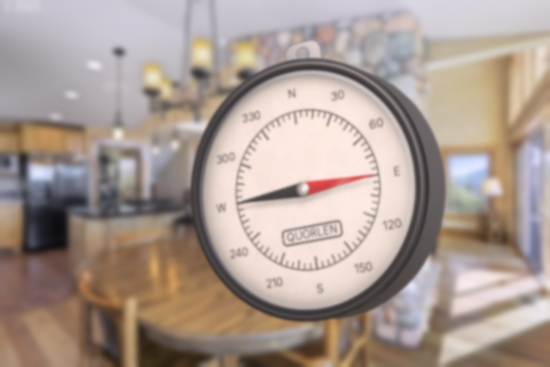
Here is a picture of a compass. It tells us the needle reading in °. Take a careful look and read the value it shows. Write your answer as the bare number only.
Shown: 90
